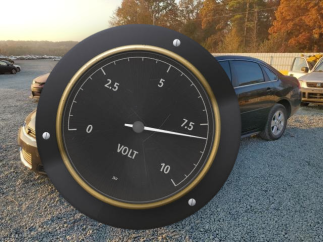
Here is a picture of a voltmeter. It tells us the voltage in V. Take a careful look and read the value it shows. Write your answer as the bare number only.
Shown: 8
